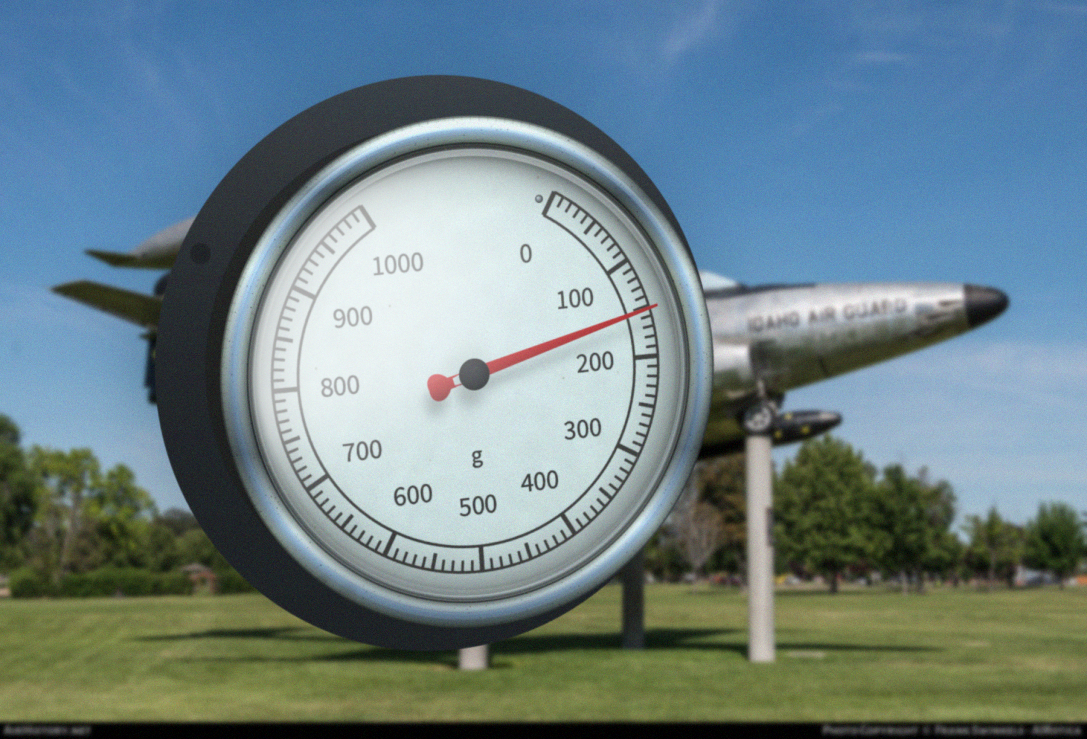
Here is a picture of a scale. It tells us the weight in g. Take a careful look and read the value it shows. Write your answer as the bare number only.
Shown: 150
